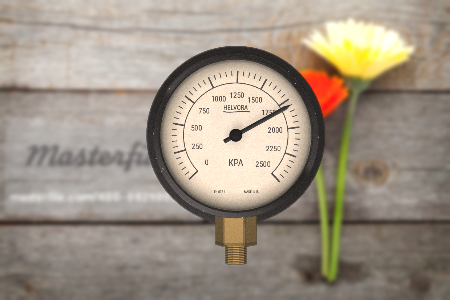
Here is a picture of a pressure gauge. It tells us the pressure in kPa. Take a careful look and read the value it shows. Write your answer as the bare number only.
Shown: 1800
